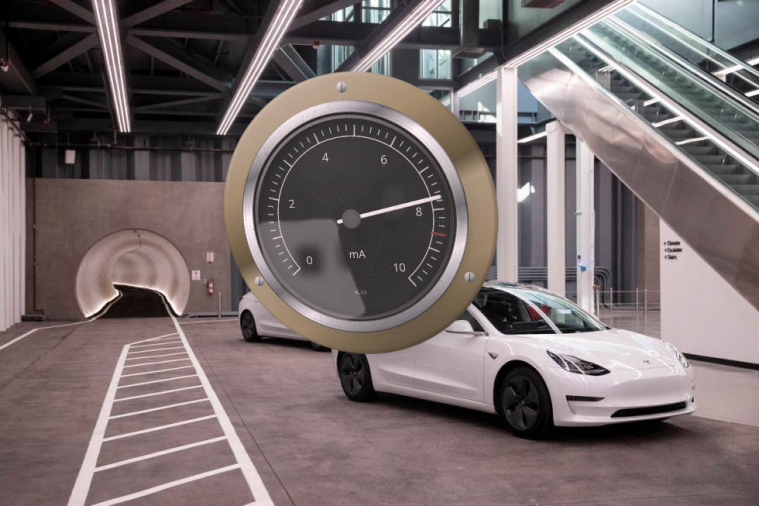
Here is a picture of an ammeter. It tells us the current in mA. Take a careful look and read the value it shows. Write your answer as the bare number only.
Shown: 7.7
